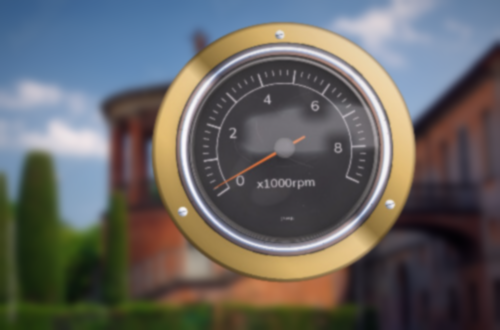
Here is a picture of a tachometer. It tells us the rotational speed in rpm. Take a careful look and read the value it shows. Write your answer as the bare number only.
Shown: 200
